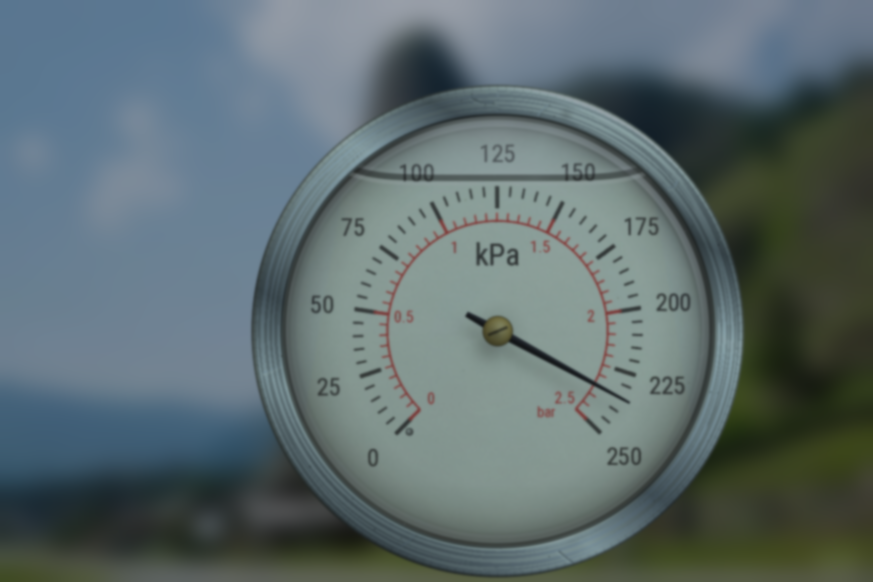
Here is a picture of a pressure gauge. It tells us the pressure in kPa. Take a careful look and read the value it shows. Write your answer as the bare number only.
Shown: 235
